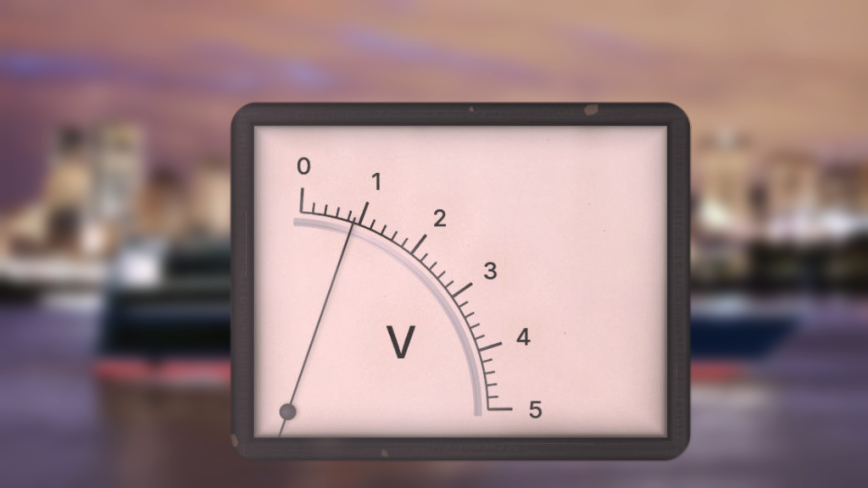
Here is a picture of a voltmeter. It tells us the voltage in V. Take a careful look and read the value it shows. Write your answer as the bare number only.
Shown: 0.9
